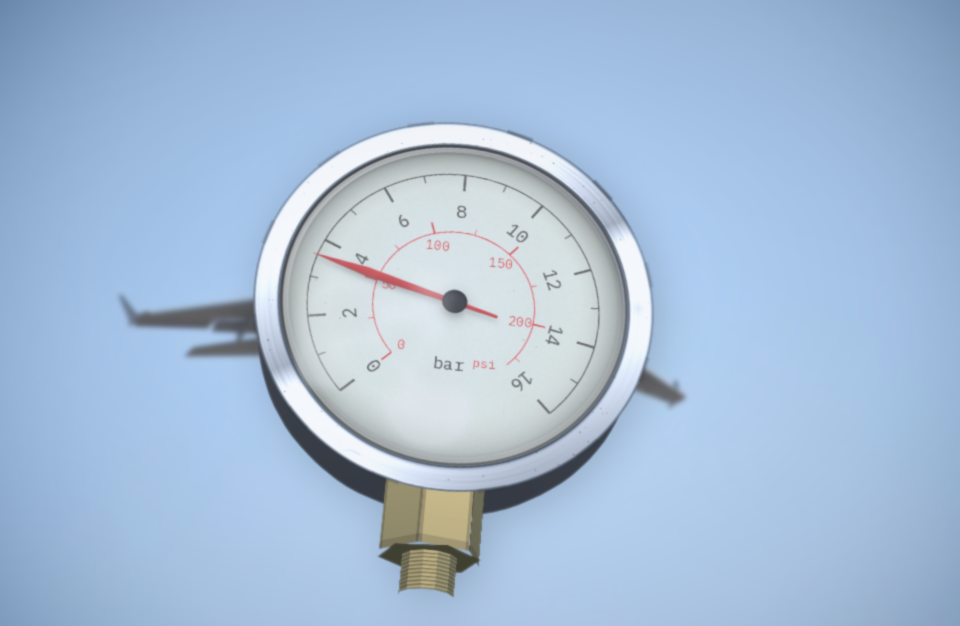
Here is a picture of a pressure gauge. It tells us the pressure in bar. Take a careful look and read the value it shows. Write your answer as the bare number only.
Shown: 3.5
